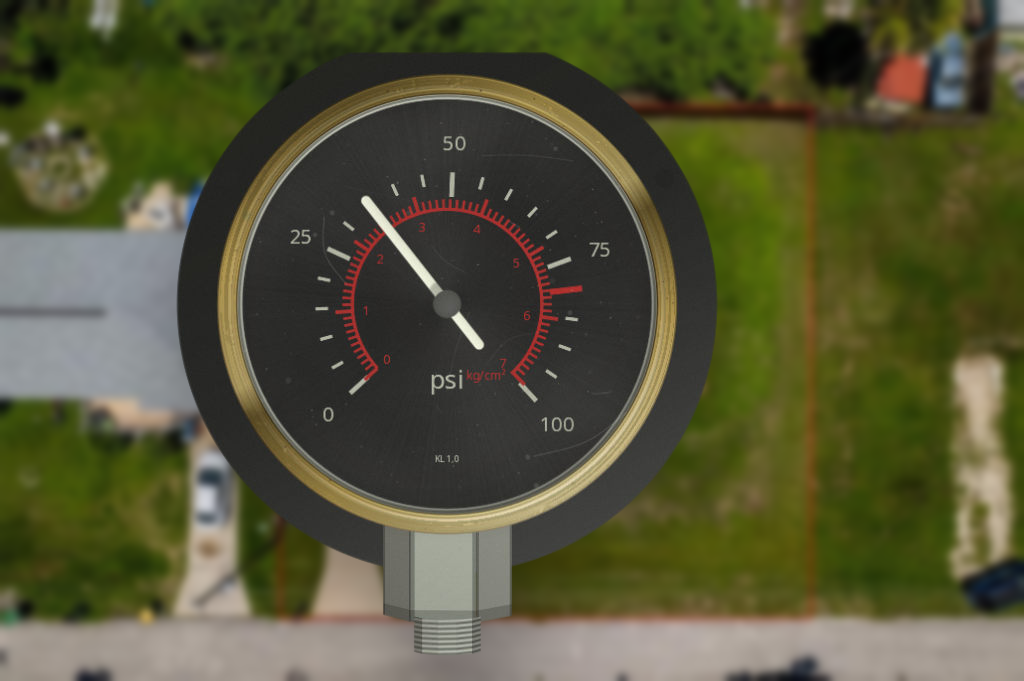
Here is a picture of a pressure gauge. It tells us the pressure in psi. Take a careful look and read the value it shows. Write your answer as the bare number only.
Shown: 35
